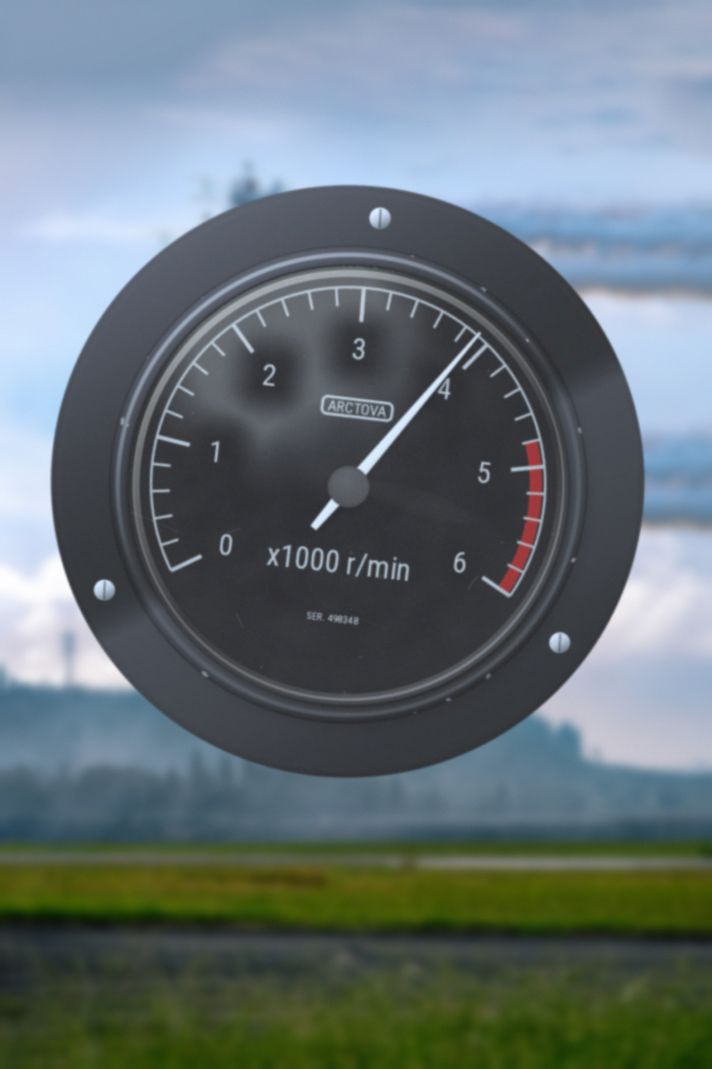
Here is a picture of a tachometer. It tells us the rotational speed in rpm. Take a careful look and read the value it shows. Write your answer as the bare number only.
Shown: 3900
